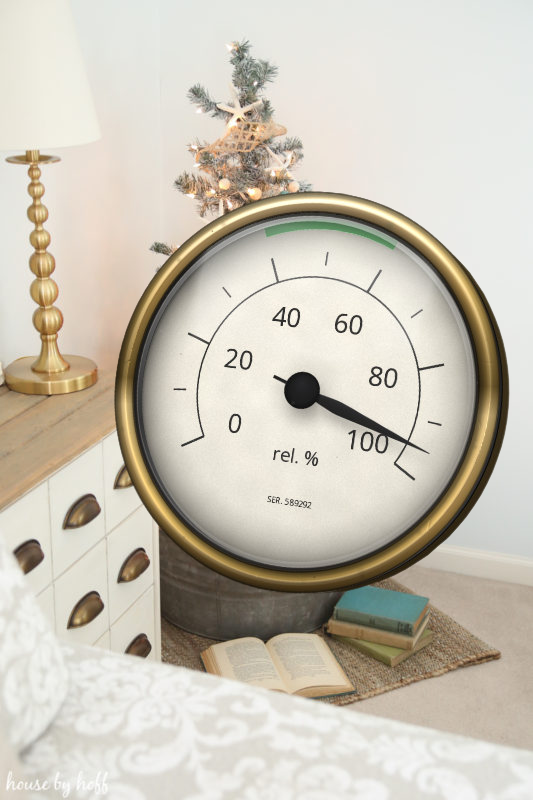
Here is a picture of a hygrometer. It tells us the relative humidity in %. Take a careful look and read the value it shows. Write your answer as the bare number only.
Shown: 95
